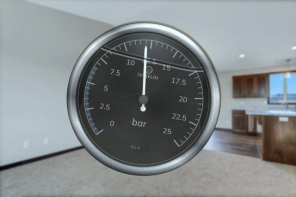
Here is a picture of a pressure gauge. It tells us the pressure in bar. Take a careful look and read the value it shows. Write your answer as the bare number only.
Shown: 12
